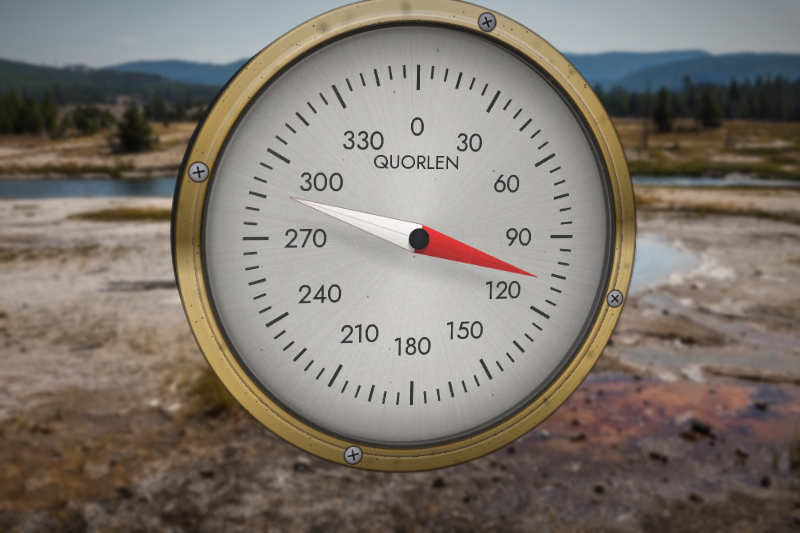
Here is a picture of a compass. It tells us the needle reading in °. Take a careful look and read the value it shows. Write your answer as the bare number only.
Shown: 107.5
